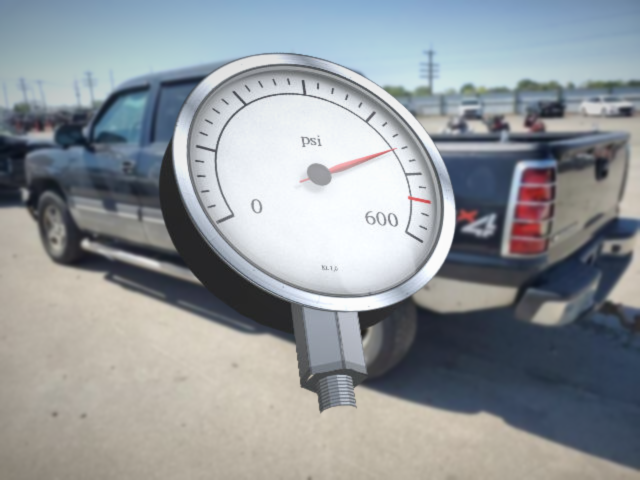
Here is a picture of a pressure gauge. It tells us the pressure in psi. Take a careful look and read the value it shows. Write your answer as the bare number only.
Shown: 460
